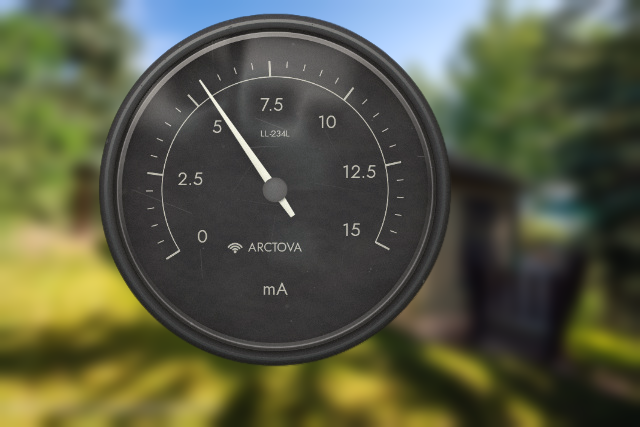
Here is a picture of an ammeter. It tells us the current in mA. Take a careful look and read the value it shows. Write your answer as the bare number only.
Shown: 5.5
